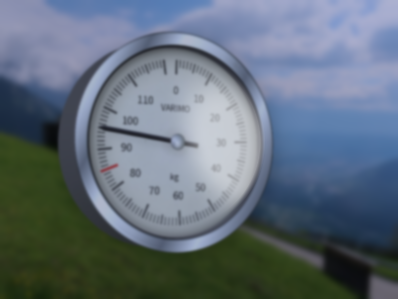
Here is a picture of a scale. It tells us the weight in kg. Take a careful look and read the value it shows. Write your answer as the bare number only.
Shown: 95
